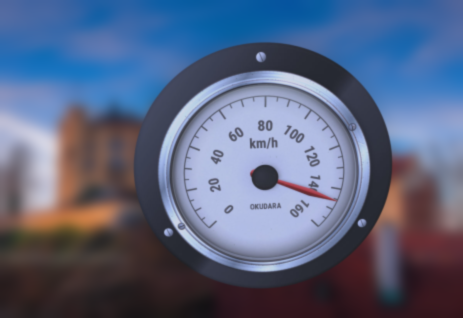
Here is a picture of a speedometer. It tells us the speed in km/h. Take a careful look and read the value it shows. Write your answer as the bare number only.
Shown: 145
